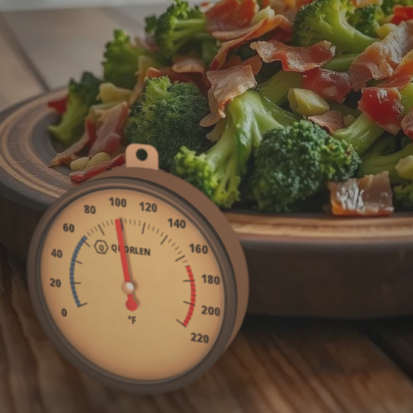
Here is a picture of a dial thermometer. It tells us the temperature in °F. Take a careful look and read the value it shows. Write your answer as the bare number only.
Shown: 100
